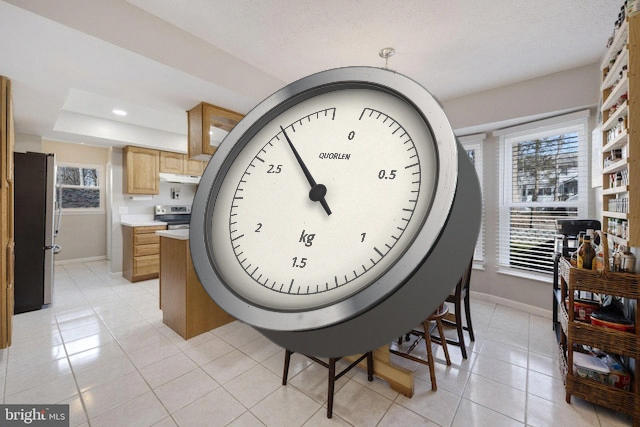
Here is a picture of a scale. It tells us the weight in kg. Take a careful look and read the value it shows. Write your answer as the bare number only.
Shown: 2.7
